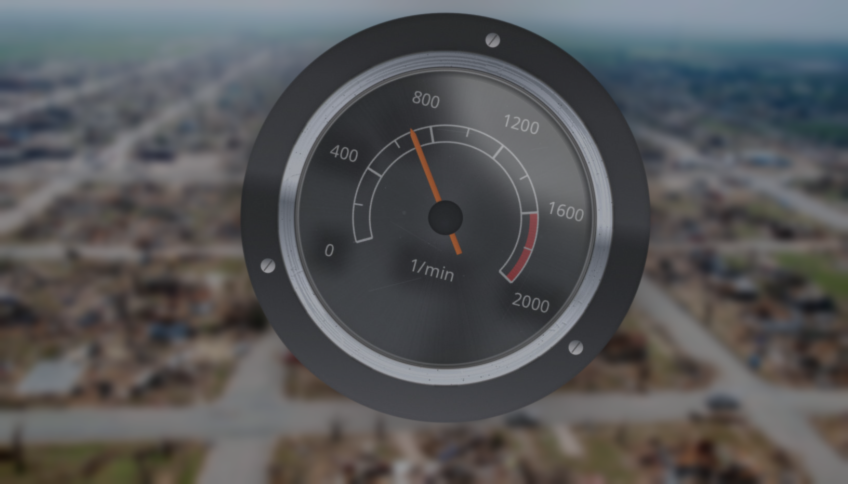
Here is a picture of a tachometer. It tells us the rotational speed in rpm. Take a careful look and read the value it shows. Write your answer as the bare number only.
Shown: 700
